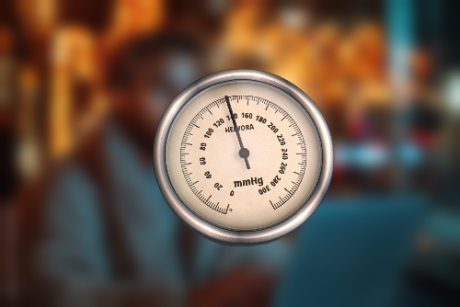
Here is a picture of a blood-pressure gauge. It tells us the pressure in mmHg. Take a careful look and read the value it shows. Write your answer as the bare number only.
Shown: 140
